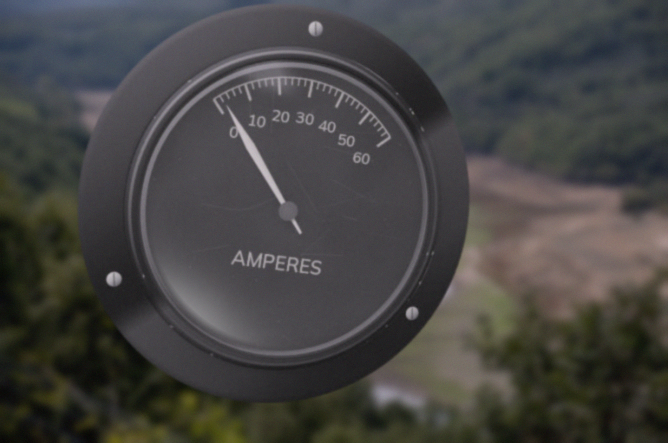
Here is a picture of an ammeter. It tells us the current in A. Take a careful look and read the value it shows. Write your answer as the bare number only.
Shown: 2
